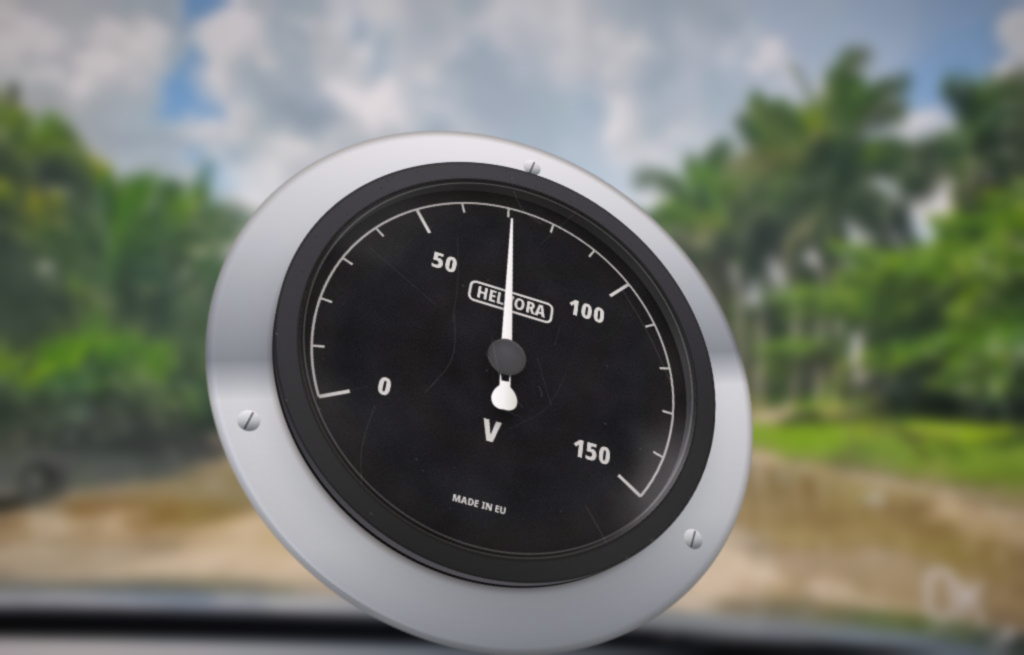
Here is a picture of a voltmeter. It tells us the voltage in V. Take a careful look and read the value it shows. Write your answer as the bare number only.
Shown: 70
